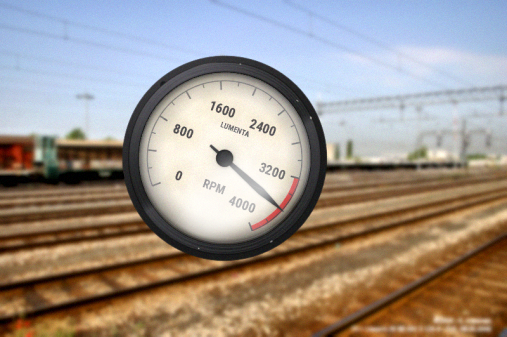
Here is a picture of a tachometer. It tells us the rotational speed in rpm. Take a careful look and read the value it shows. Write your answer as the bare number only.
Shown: 3600
